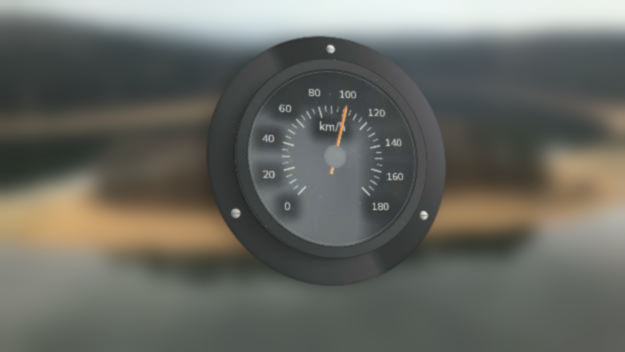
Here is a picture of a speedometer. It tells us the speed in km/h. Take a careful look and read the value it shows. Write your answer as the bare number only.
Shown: 100
